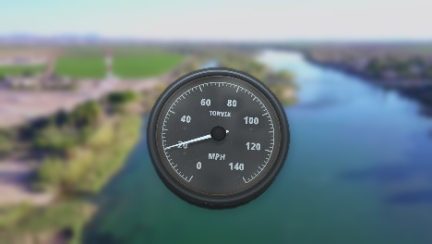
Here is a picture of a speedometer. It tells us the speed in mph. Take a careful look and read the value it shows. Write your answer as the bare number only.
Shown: 20
